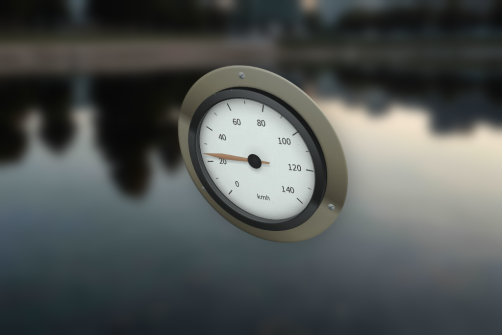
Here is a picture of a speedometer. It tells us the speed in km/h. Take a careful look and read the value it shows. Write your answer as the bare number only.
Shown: 25
